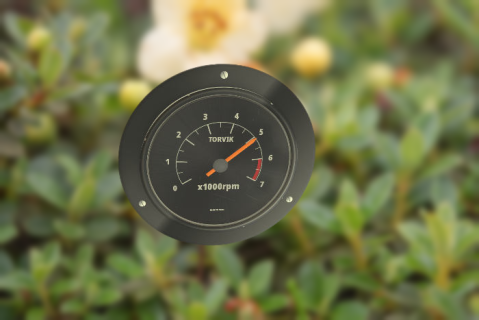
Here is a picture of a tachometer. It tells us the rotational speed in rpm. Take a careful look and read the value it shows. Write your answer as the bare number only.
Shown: 5000
